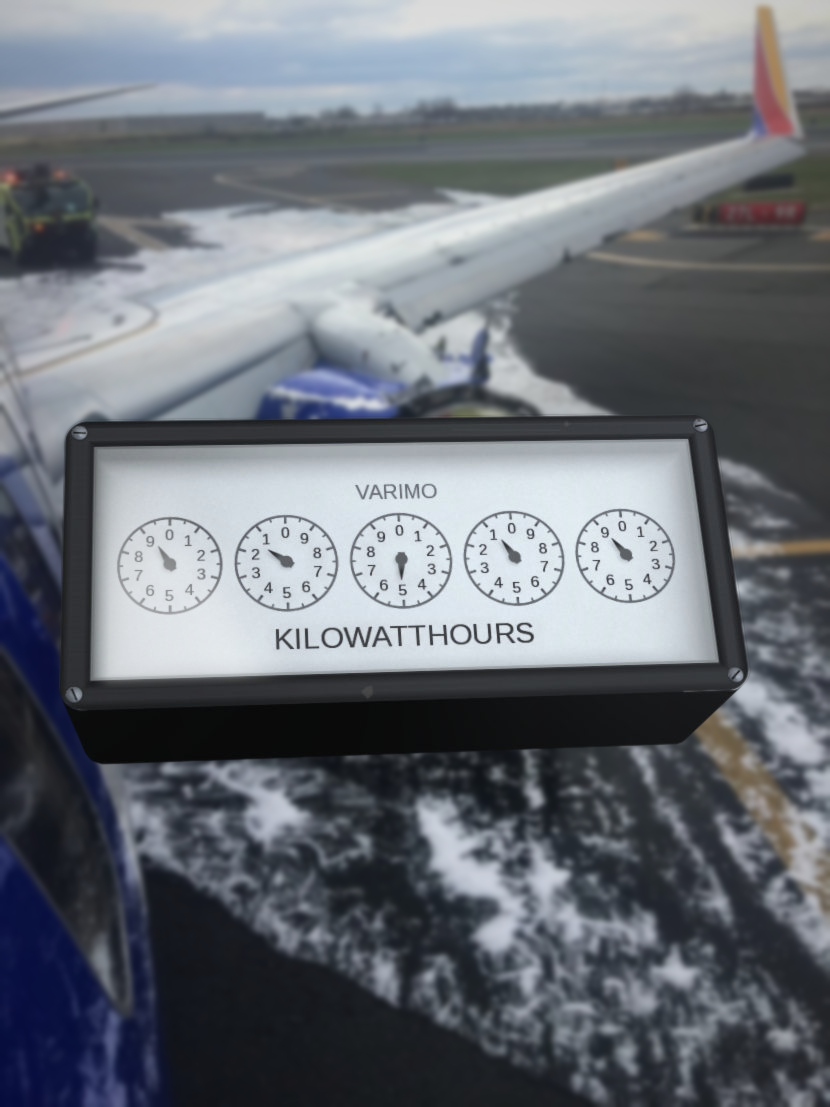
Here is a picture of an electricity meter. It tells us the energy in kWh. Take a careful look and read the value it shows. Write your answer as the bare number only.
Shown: 91509
